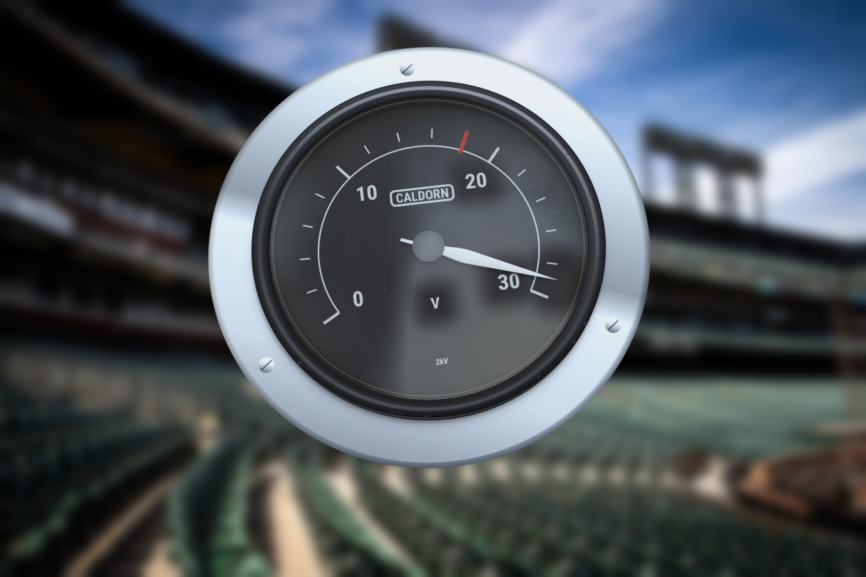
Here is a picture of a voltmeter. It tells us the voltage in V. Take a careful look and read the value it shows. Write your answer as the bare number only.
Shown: 29
